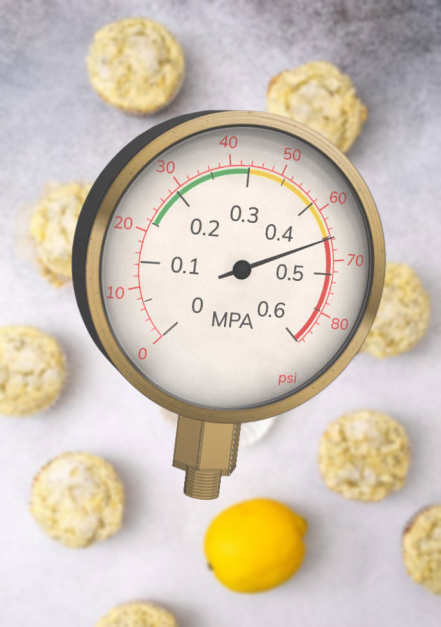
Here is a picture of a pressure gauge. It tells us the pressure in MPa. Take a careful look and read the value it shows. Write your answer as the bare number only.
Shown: 0.45
